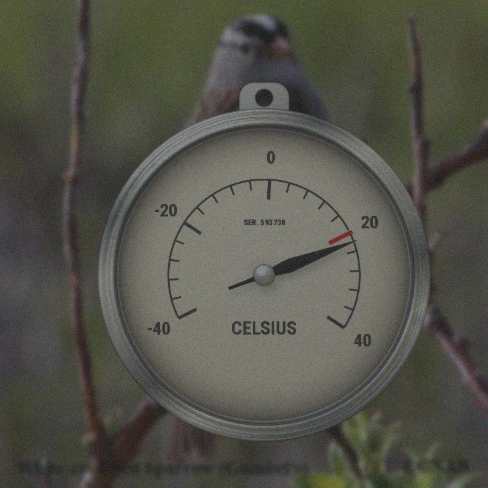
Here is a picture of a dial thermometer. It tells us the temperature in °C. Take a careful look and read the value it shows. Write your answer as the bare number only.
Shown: 22
